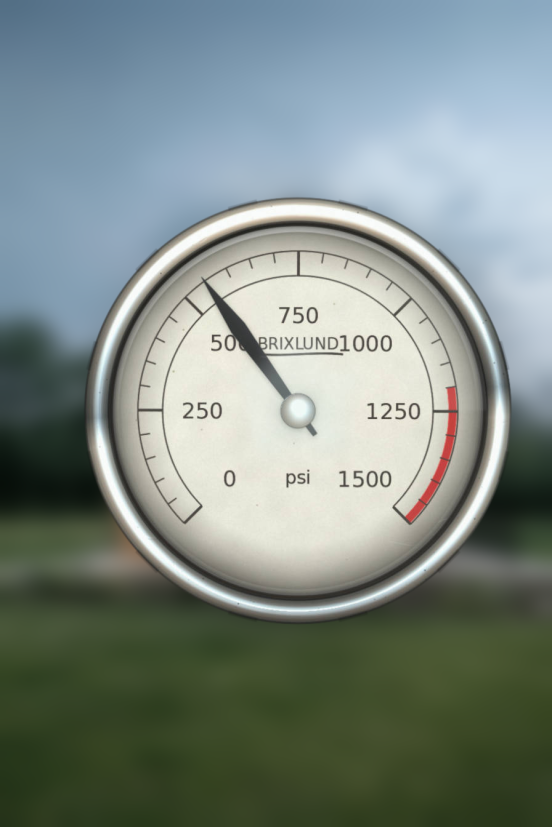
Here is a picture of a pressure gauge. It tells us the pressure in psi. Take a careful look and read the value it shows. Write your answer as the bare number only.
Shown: 550
